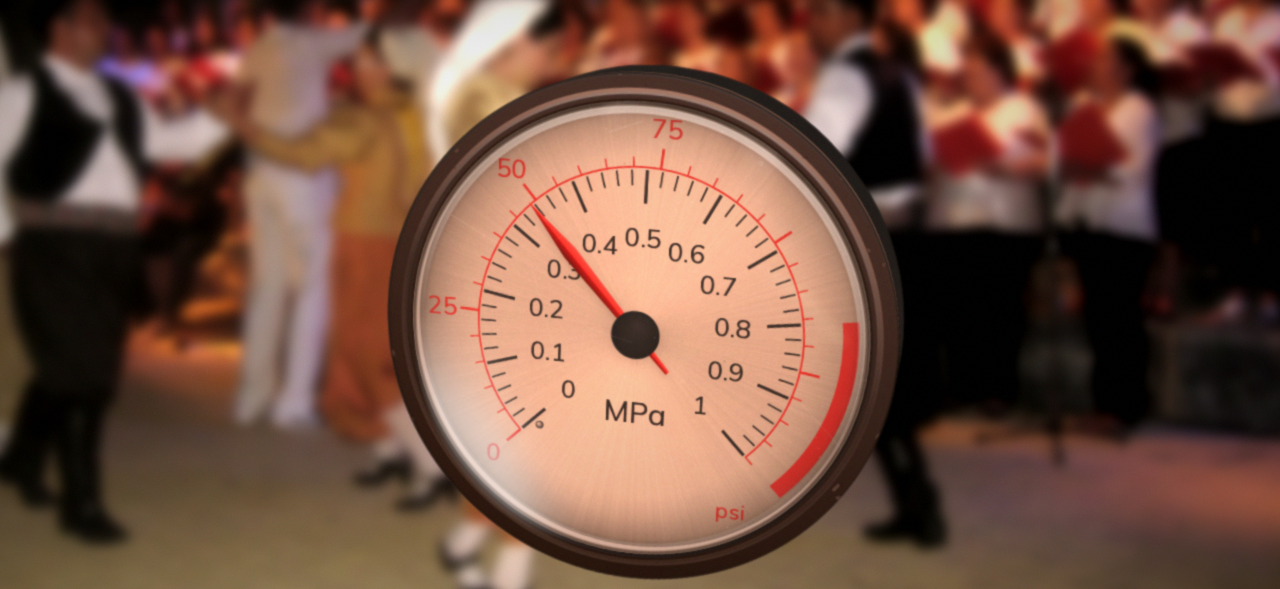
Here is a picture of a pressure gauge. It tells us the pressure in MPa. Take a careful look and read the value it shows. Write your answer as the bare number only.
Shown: 0.34
